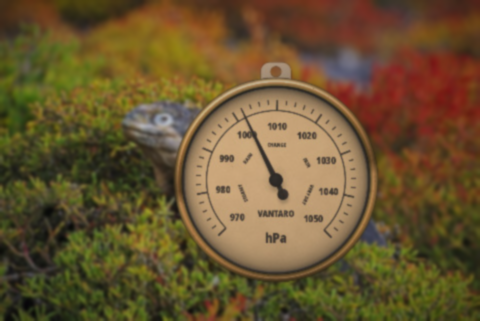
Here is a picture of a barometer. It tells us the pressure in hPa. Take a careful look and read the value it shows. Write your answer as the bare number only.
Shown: 1002
